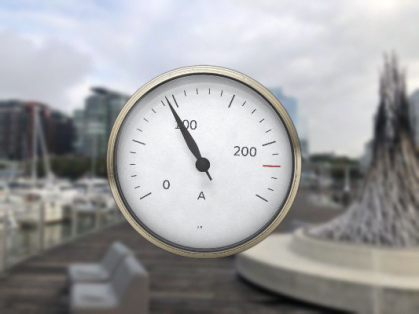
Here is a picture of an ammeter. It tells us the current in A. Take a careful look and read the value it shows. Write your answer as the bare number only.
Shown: 95
